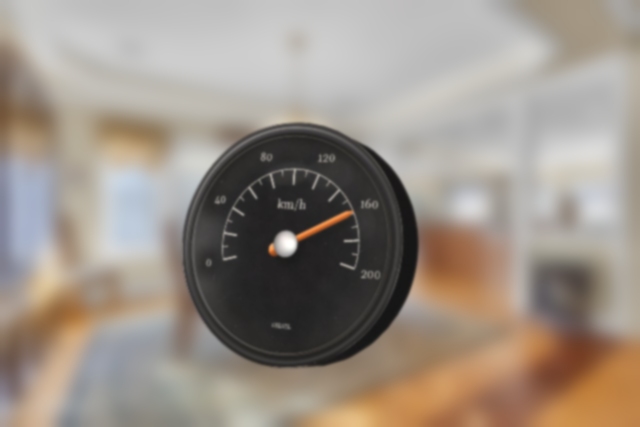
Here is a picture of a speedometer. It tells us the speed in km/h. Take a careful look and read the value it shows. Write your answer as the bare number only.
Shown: 160
